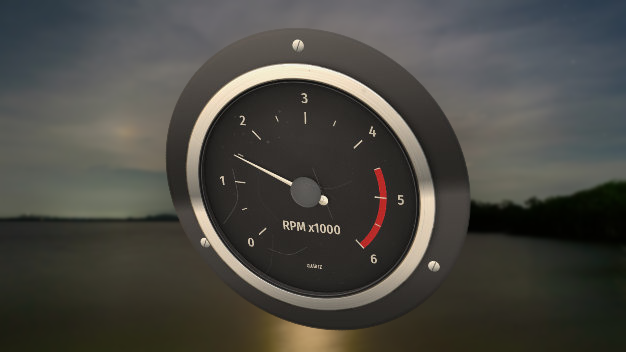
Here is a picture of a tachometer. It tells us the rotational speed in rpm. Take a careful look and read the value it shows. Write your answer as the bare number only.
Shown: 1500
